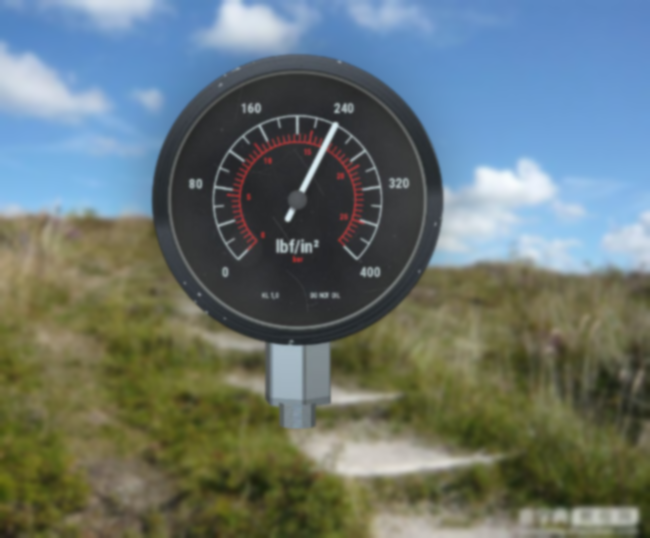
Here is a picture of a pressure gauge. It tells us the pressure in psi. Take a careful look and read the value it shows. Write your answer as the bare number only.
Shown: 240
